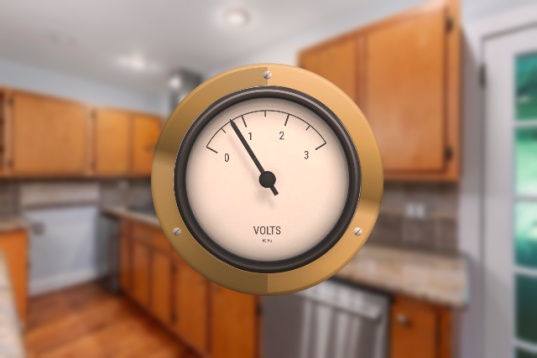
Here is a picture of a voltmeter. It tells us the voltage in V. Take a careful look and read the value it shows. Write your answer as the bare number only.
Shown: 0.75
